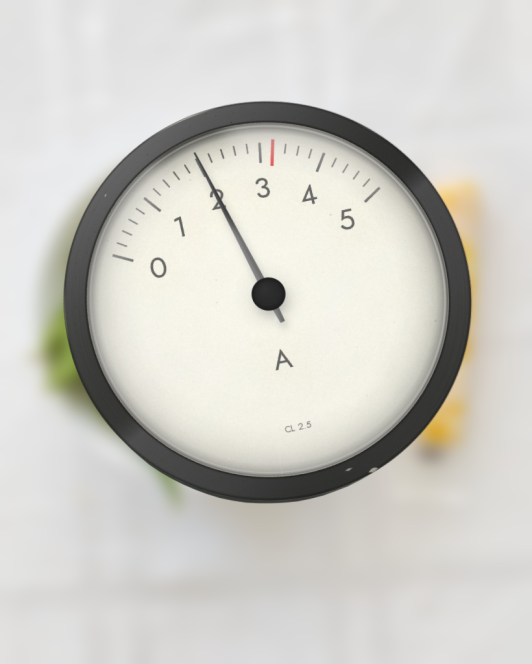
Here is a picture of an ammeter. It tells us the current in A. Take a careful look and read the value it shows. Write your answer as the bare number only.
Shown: 2
